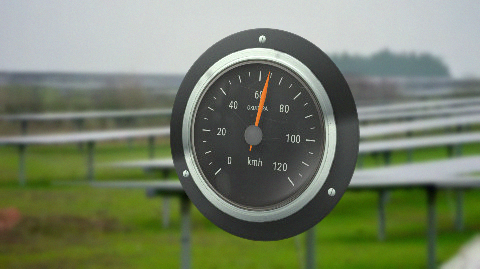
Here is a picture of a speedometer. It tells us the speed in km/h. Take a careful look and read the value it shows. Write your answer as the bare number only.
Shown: 65
